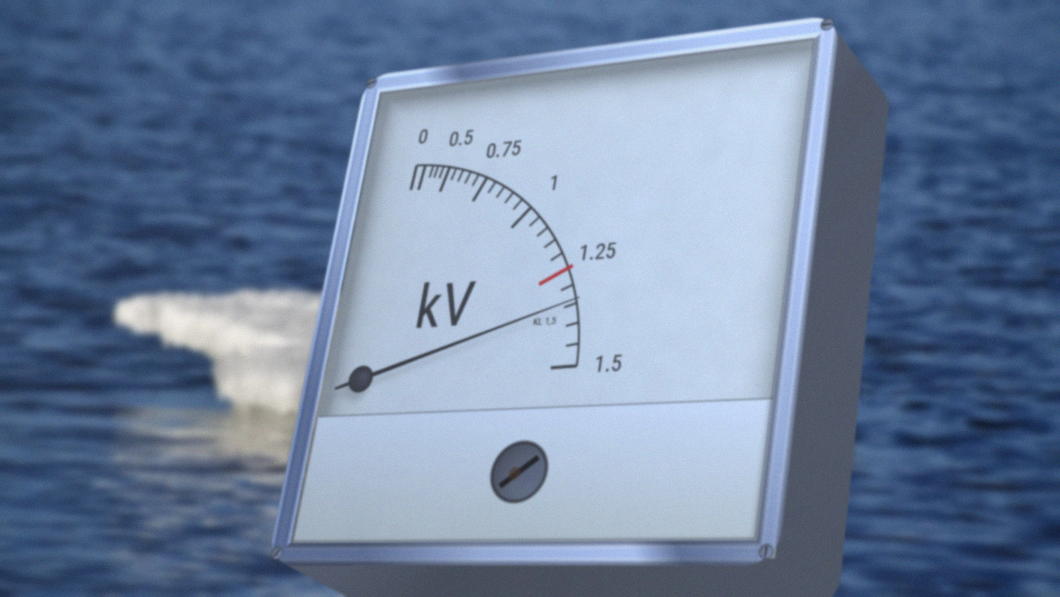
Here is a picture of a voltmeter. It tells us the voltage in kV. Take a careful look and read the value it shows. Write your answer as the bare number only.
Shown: 1.35
